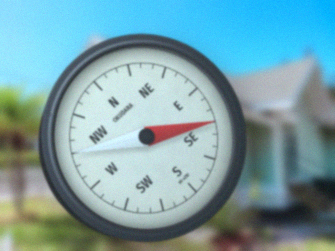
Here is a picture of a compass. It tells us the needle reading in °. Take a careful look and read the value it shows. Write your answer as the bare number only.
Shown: 120
